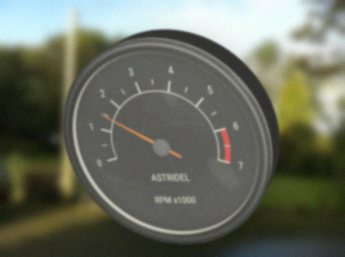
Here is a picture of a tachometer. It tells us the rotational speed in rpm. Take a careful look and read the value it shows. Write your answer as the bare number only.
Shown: 1500
